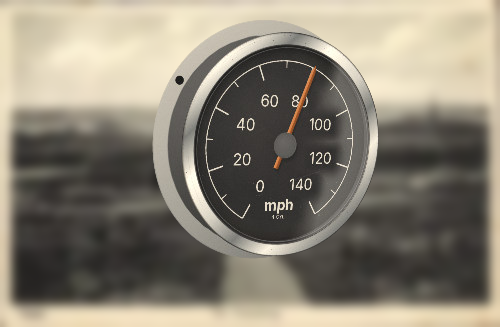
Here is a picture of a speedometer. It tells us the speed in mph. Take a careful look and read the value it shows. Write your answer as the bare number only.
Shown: 80
